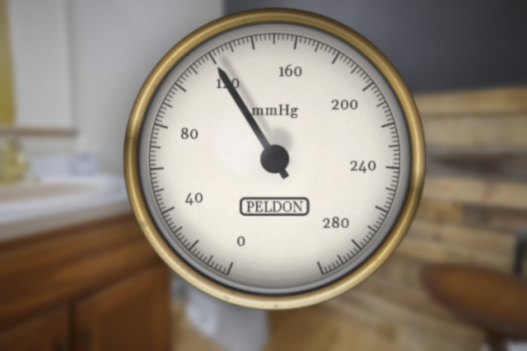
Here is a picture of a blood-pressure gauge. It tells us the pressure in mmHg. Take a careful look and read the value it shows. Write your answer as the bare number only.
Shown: 120
